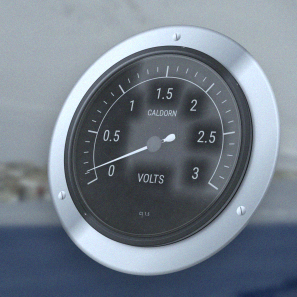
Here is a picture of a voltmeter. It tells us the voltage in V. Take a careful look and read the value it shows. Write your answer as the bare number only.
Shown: 0.1
